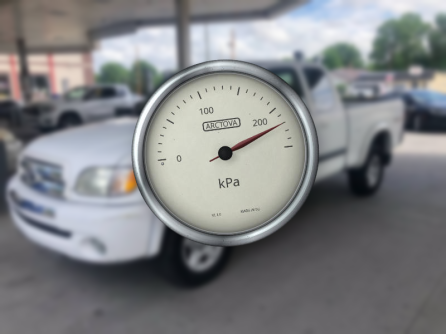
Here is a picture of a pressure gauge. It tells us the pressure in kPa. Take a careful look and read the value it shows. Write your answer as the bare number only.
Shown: 220
